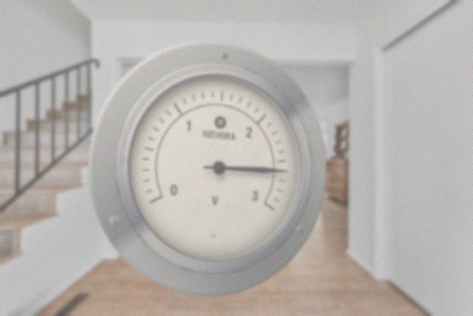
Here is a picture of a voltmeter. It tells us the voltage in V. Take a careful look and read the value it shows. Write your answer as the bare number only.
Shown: 2.6
